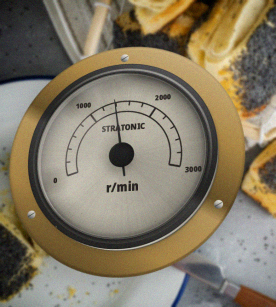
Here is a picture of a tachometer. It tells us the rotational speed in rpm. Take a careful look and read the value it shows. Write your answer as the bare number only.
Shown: 1400
